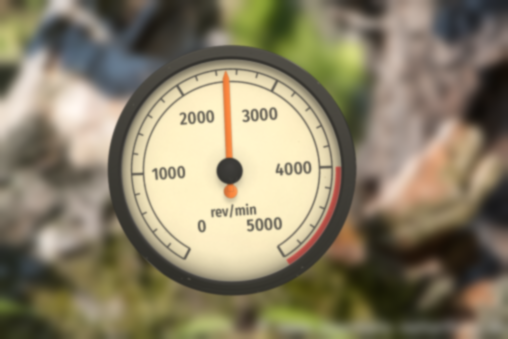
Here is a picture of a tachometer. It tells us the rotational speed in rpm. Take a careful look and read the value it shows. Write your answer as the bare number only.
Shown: 2500
